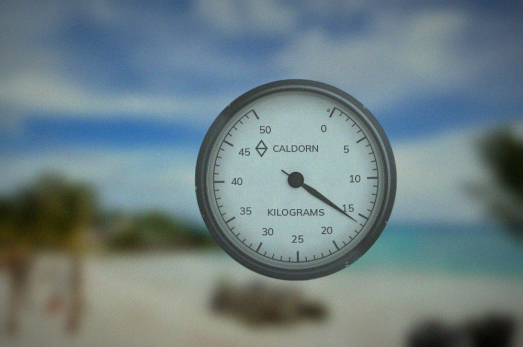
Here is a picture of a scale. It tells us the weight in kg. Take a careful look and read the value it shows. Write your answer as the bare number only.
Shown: 16
